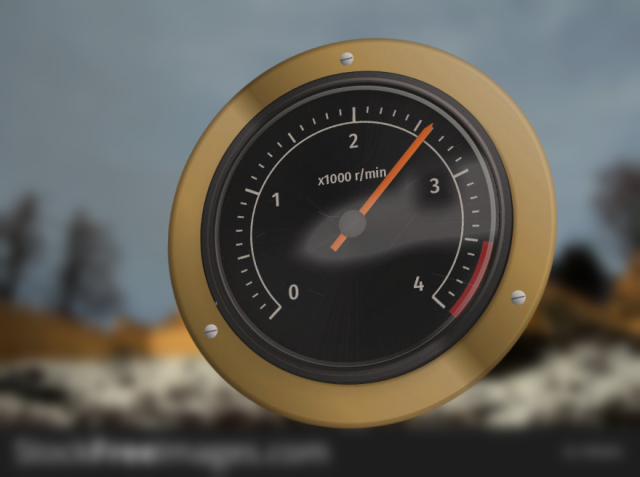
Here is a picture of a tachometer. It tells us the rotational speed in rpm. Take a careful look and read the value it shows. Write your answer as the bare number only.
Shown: 2600
